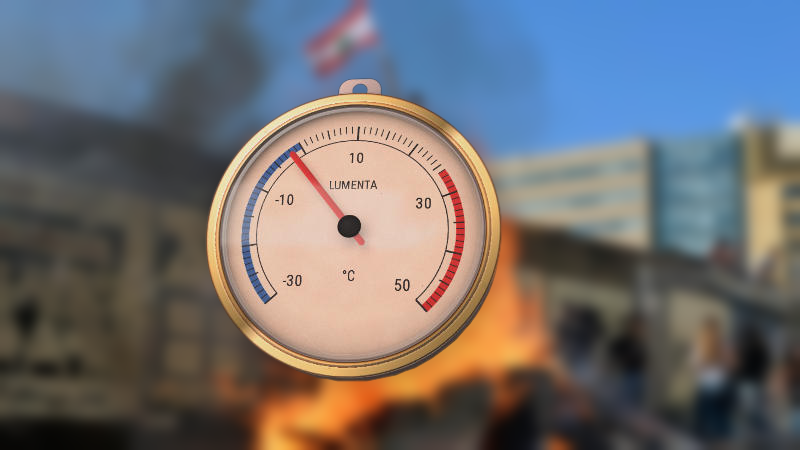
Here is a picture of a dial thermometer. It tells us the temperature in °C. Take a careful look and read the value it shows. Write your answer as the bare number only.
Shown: -2
